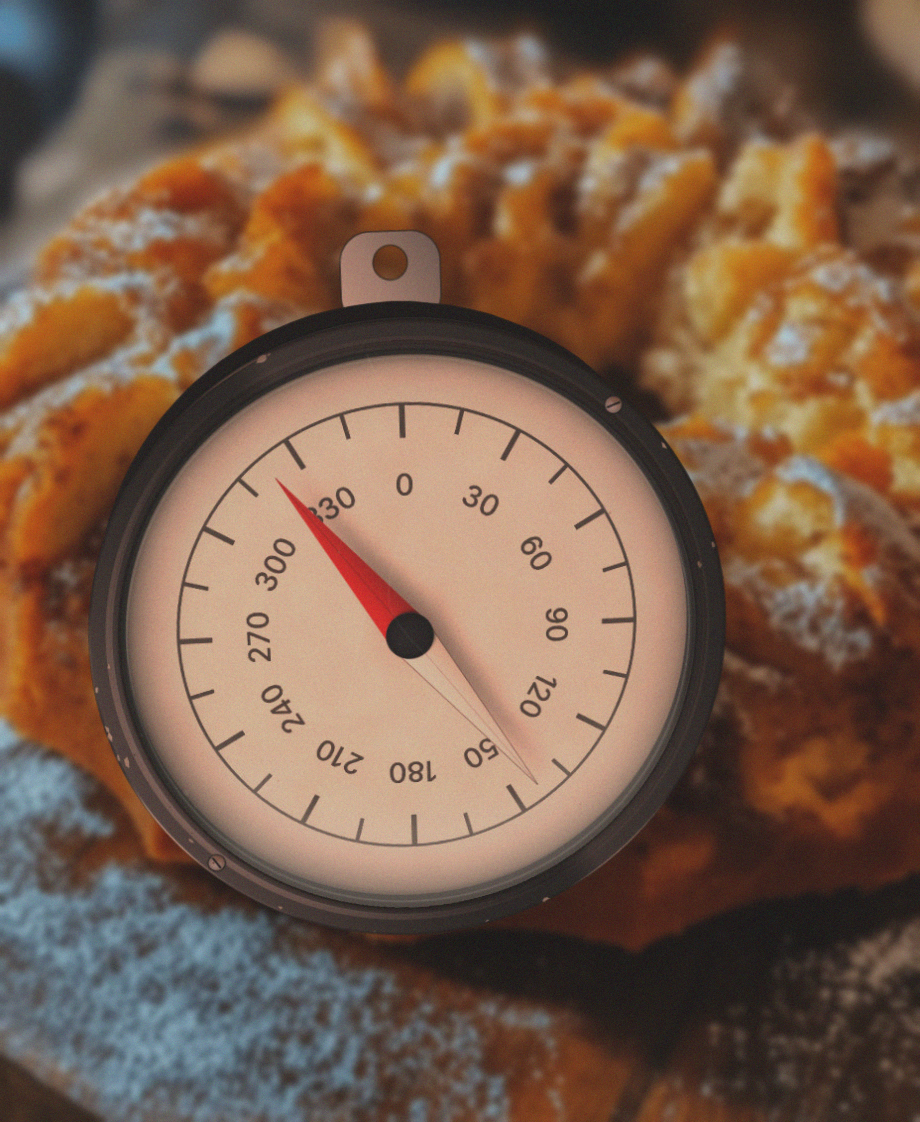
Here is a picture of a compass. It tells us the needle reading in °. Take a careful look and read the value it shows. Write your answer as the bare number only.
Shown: 322.5
